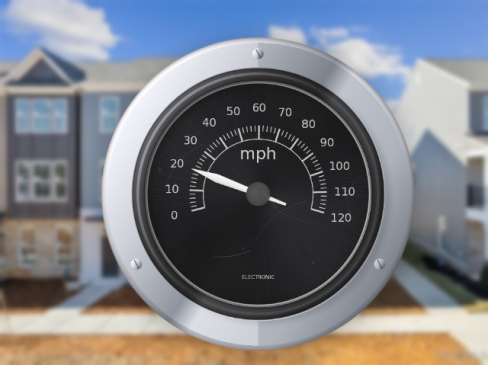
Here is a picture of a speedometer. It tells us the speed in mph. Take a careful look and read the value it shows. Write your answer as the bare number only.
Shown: 20
